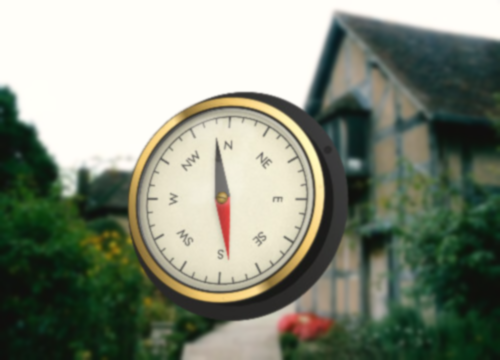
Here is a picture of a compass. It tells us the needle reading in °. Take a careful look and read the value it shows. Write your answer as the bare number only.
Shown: 170
